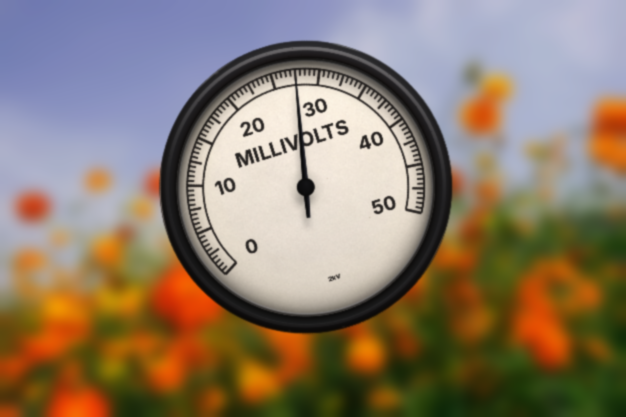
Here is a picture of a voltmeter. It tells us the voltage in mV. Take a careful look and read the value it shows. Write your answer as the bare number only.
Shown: 27.5
